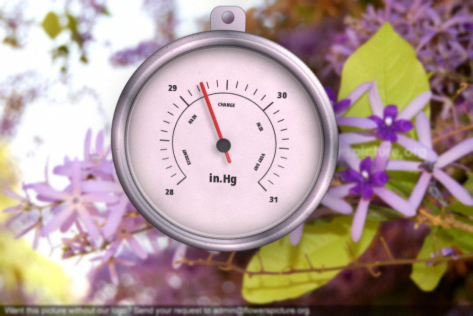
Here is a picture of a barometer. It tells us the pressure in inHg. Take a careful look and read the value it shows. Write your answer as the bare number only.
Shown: 29.25
